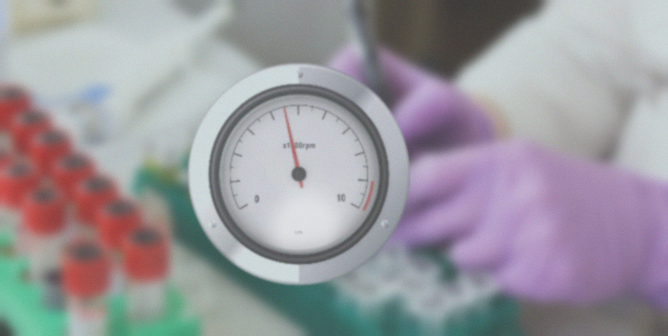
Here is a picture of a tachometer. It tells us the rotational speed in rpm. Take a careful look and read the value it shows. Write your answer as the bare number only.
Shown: 4500
